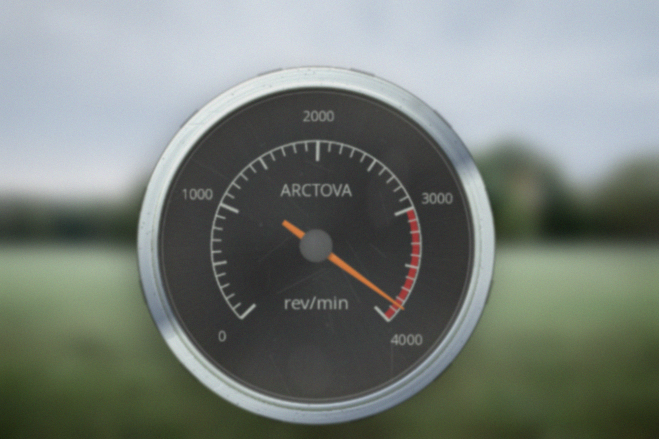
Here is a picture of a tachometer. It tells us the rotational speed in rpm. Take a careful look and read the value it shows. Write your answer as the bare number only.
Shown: 3850
